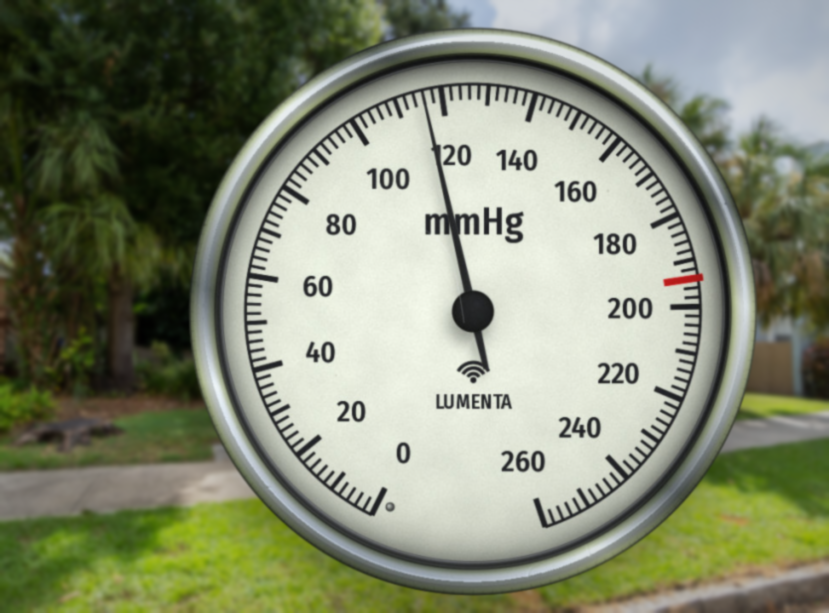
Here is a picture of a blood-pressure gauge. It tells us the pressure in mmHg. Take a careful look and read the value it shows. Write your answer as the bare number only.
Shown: 116
